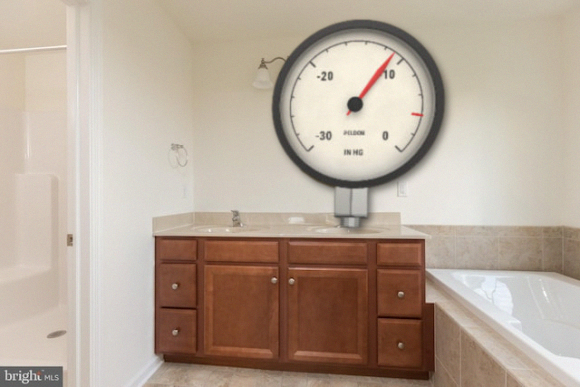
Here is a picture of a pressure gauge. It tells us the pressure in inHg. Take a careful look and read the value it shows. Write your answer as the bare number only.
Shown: -11
